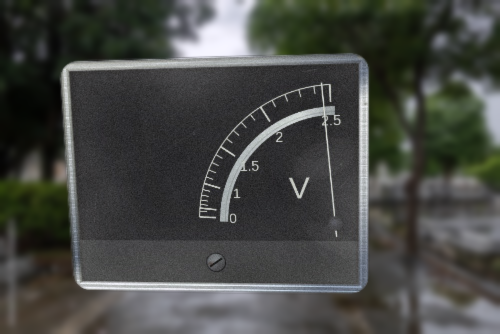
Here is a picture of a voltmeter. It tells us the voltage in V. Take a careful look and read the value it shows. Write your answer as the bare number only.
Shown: 2.45
